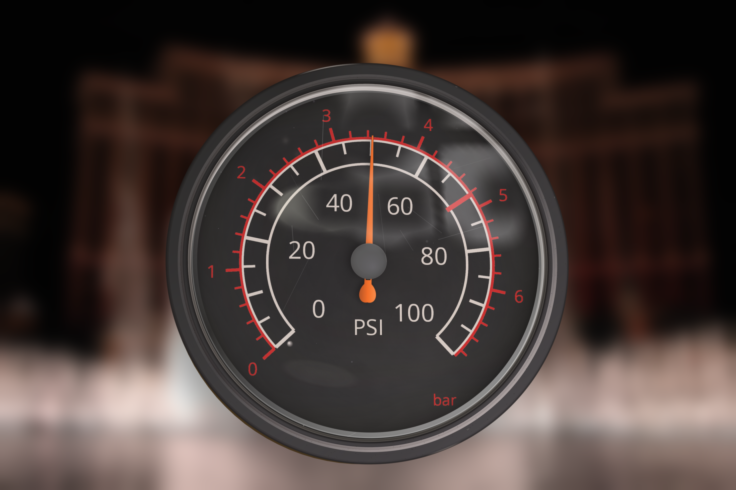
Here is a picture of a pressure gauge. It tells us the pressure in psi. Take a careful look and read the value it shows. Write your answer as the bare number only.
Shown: 50
